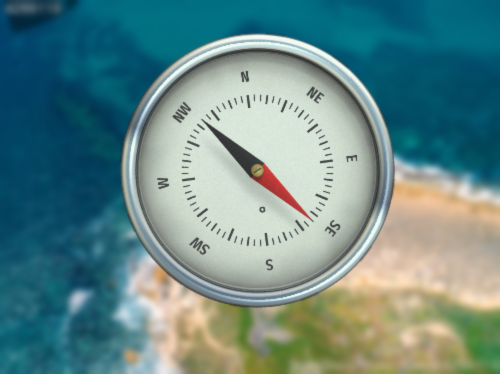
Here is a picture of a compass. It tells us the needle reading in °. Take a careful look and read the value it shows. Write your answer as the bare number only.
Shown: 140
